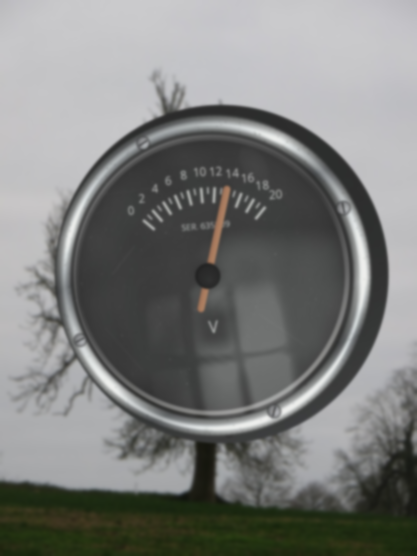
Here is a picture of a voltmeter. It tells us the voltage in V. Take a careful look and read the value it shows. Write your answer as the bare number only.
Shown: 14
